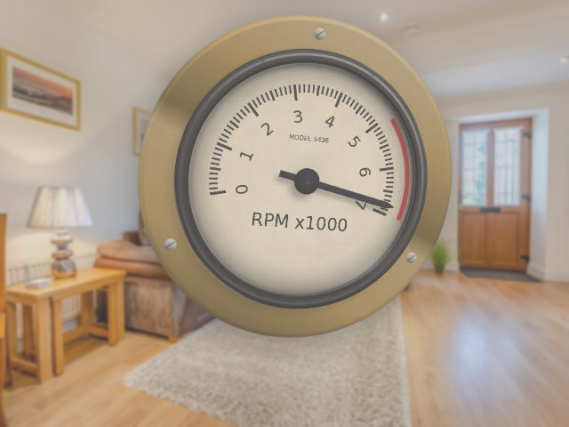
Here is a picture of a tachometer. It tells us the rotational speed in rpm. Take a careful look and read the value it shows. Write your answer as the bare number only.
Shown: 6800
